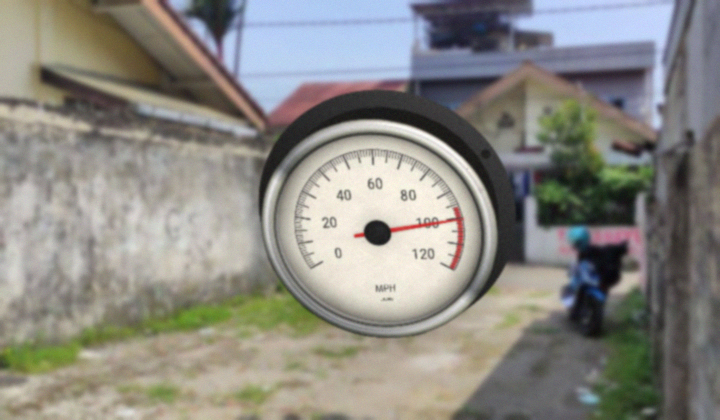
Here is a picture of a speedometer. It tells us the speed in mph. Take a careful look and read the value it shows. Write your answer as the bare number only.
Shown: 100
